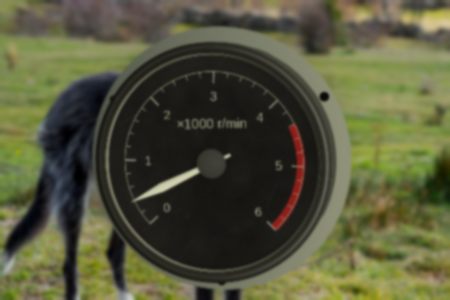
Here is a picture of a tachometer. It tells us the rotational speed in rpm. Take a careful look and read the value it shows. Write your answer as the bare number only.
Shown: 400
